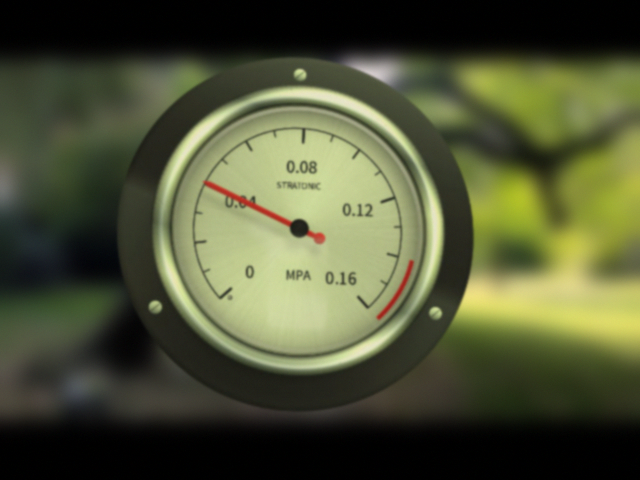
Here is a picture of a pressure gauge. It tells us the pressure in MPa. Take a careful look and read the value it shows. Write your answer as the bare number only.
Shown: 0.04
